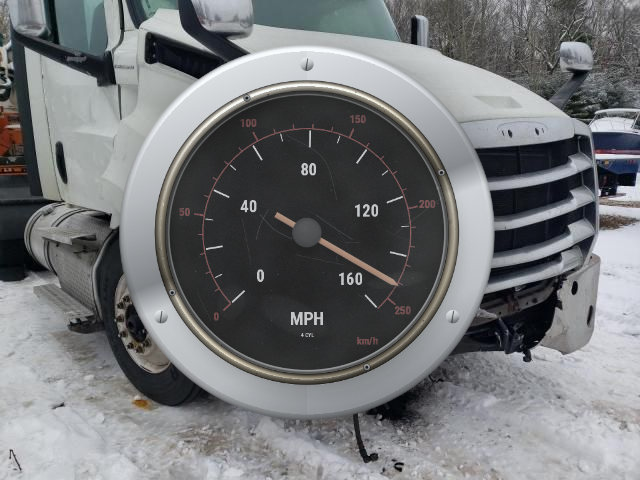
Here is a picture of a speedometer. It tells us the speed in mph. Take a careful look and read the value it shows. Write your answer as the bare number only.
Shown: 150
